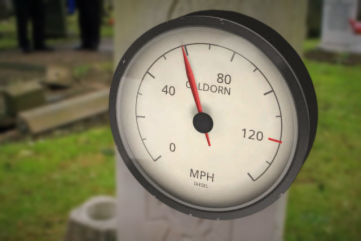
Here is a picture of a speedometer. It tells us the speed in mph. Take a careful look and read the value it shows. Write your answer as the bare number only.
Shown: 60
